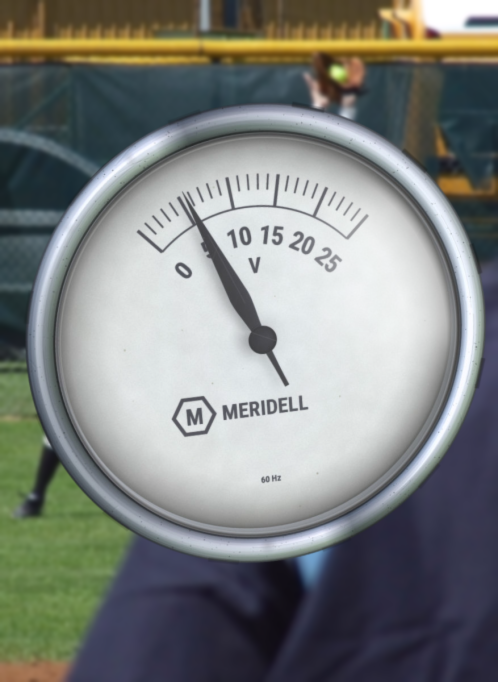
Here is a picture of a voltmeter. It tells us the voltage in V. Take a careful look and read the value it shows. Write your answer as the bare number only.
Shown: 5.5
